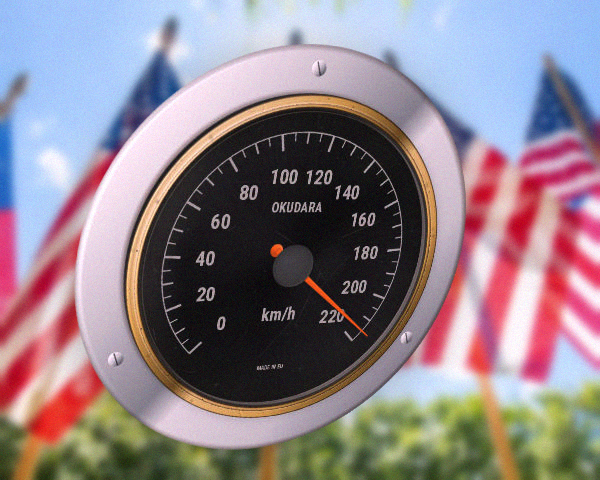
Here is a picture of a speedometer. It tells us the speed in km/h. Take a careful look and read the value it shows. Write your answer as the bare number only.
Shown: 215
